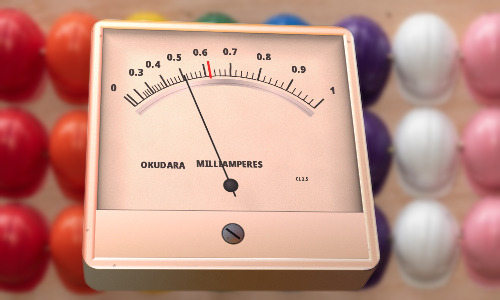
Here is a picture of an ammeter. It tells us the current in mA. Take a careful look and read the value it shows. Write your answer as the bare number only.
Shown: 0.5
